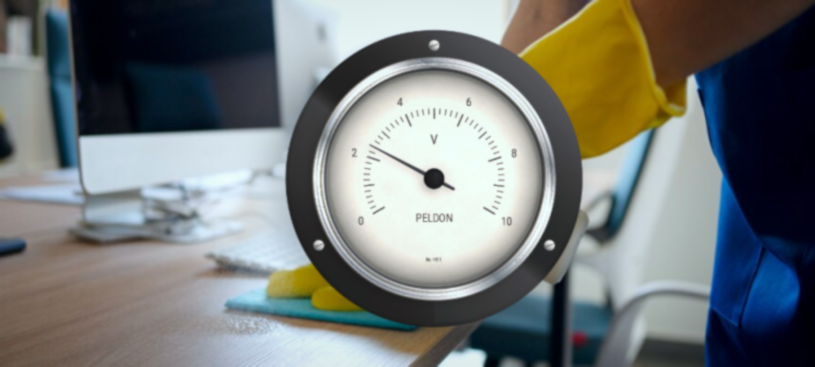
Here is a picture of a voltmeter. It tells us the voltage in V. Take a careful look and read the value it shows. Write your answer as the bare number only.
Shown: 2.4
